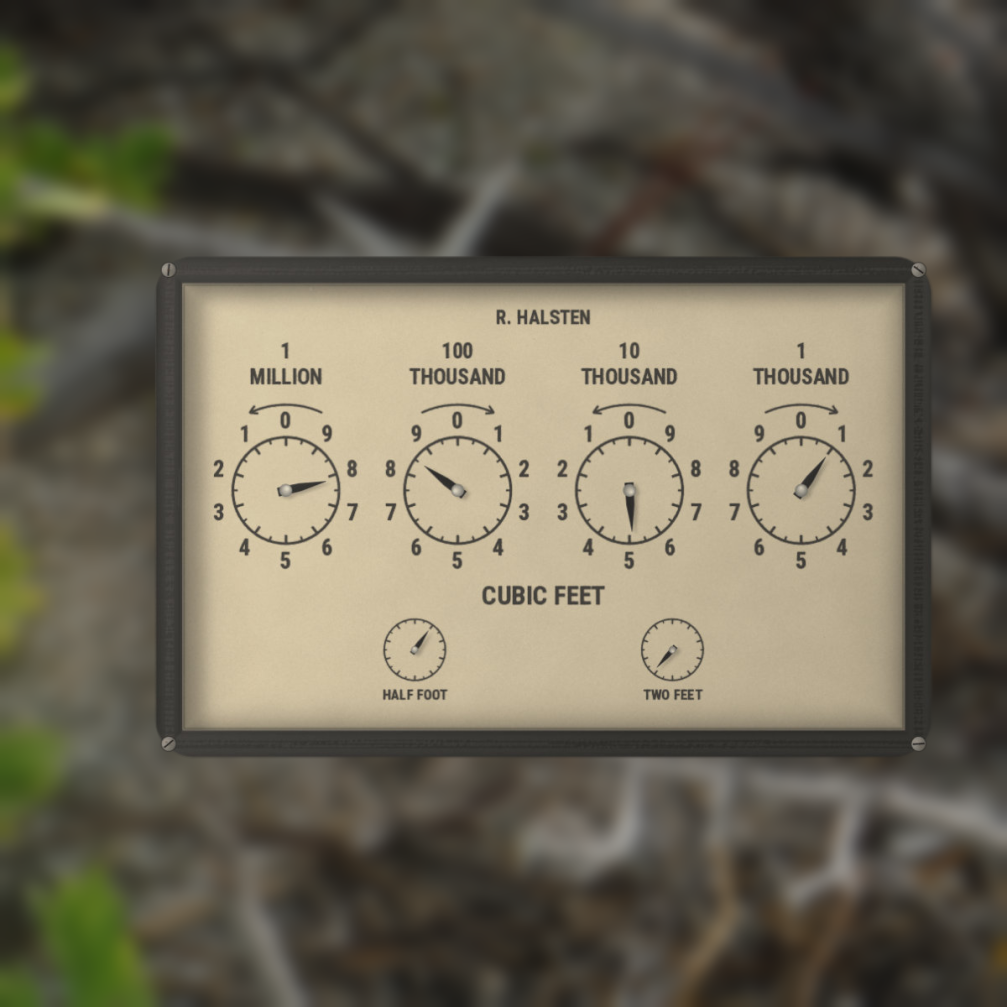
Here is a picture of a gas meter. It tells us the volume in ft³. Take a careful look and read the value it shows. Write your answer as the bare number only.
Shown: 785100
